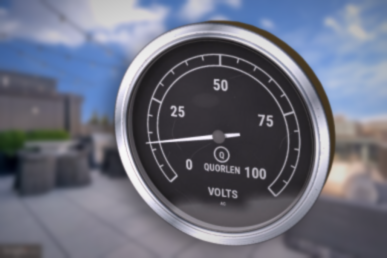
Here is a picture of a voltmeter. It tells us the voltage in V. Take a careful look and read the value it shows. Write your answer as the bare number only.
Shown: 12.5
